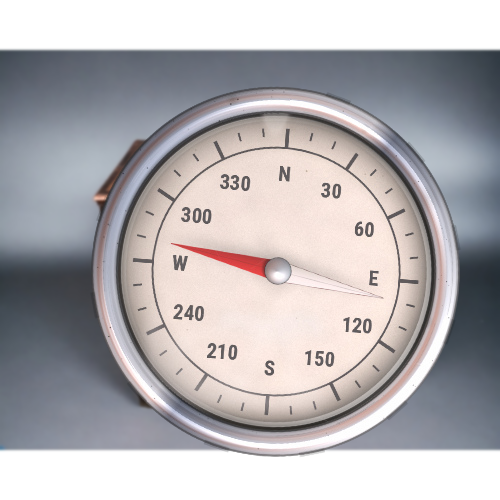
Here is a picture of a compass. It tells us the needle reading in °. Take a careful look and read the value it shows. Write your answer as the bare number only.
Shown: 280
